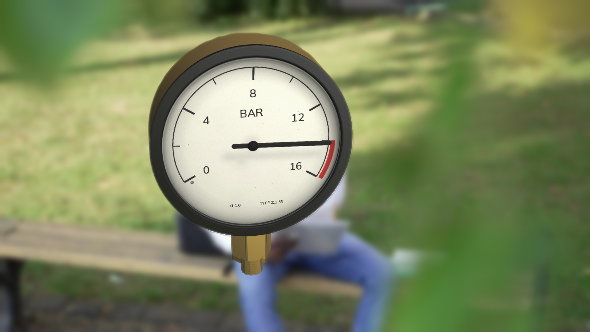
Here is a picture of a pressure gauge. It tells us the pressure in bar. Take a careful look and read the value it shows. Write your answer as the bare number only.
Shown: 14
